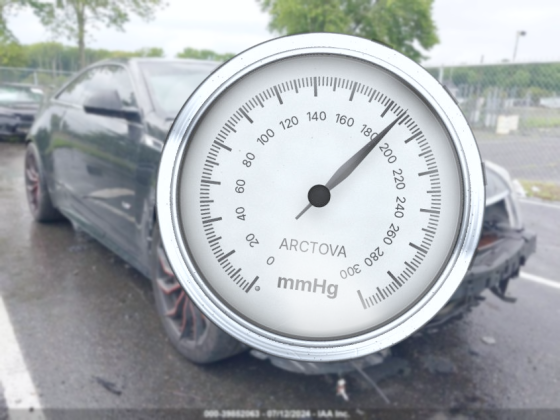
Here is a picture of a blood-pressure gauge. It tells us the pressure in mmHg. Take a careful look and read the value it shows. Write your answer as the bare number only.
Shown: 188
